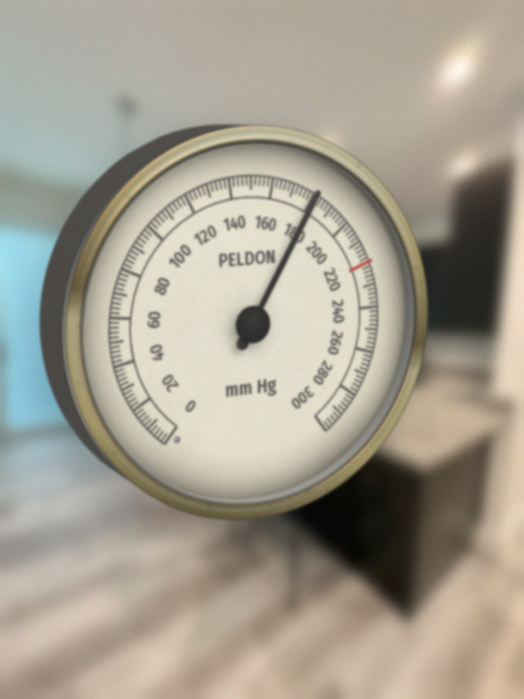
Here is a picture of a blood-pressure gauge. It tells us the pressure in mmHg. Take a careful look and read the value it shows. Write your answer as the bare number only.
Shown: 180
